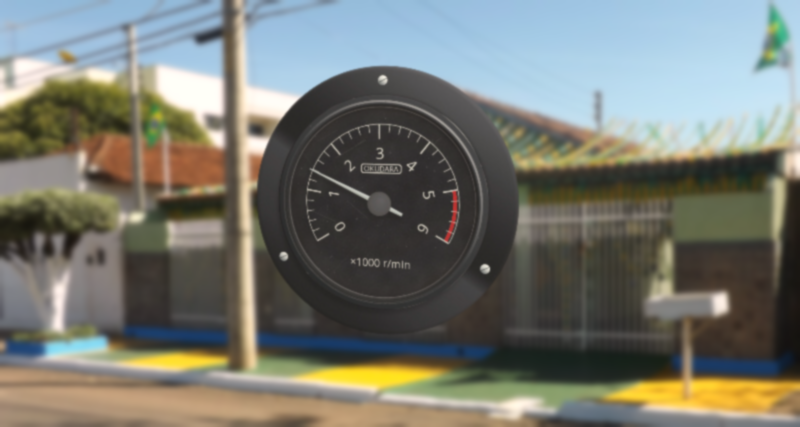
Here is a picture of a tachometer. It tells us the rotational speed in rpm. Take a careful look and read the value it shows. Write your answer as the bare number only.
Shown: 1400
